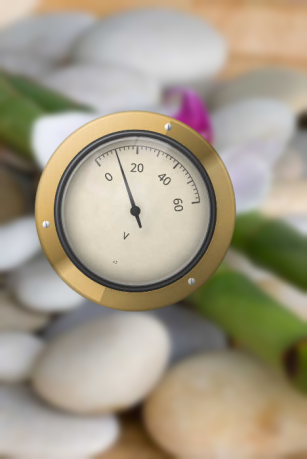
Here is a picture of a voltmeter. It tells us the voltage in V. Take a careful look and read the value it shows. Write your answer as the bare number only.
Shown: 10
